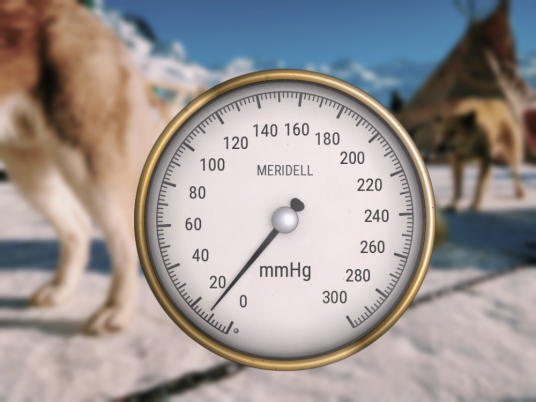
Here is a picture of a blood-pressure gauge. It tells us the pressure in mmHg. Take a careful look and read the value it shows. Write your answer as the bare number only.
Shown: 12
